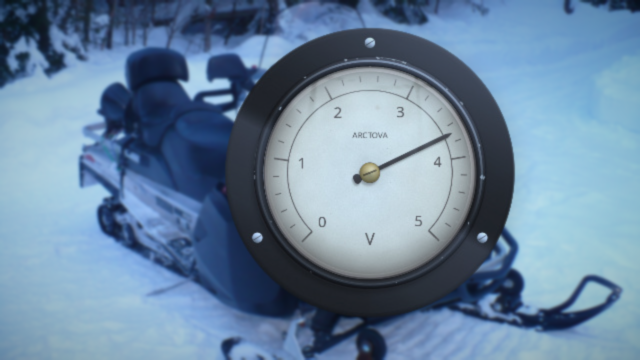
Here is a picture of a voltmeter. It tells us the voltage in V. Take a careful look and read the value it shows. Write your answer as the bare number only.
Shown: 3.7
